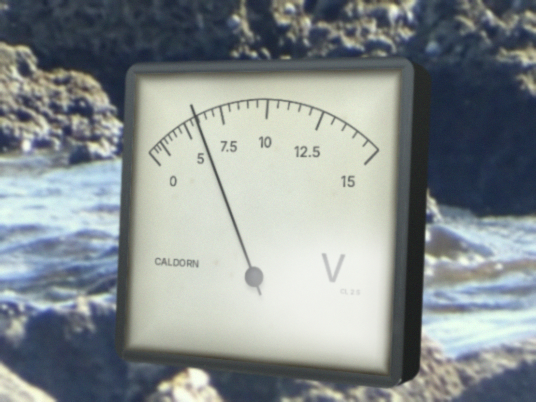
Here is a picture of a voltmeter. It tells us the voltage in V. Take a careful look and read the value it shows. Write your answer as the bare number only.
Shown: 6
